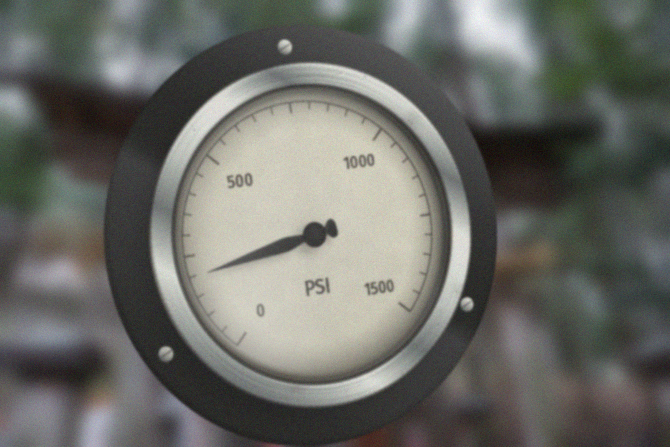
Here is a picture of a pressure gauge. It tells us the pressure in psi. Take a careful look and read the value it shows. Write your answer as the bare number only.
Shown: 200
